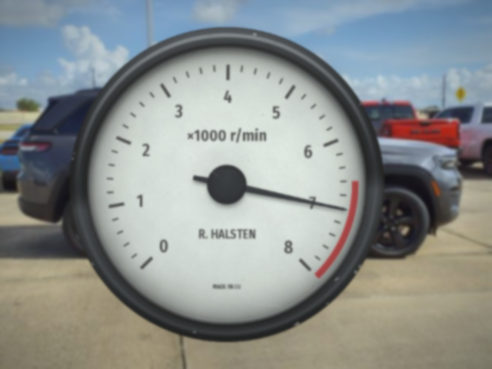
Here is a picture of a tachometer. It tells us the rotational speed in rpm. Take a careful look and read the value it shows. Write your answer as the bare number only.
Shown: 7000
